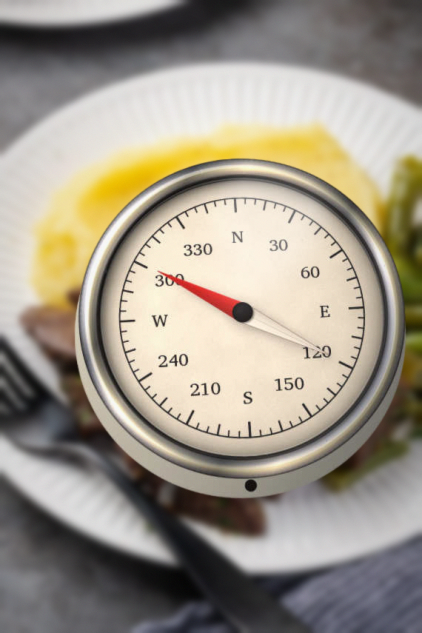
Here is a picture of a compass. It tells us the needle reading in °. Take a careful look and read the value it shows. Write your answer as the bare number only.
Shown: 300
